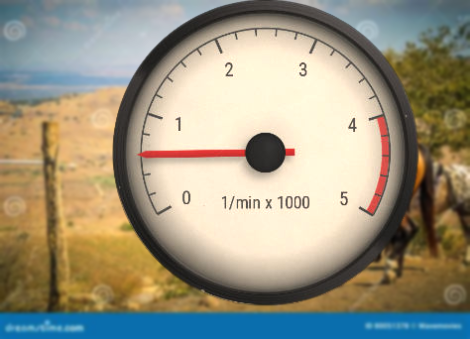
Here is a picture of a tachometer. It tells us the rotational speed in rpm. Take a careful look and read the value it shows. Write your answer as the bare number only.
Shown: 600
